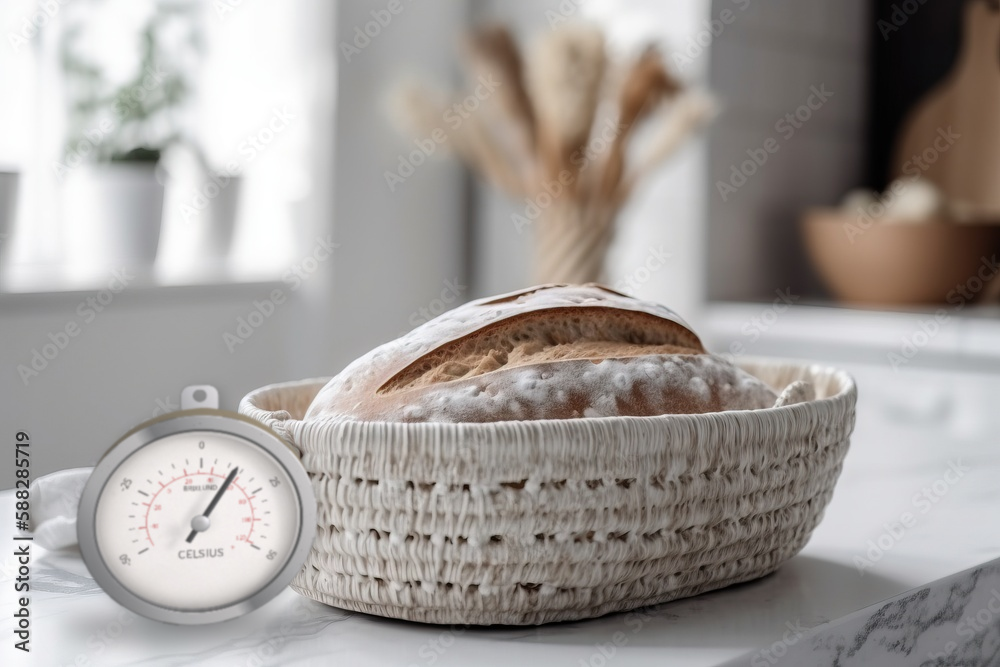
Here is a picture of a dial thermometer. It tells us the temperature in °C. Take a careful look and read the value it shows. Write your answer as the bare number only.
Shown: 12.5
